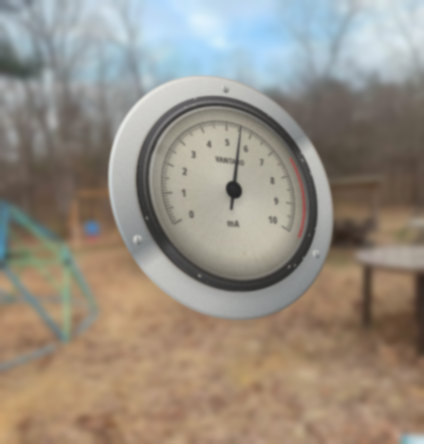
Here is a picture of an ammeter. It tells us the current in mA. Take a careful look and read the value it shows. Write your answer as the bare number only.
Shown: 5.5
